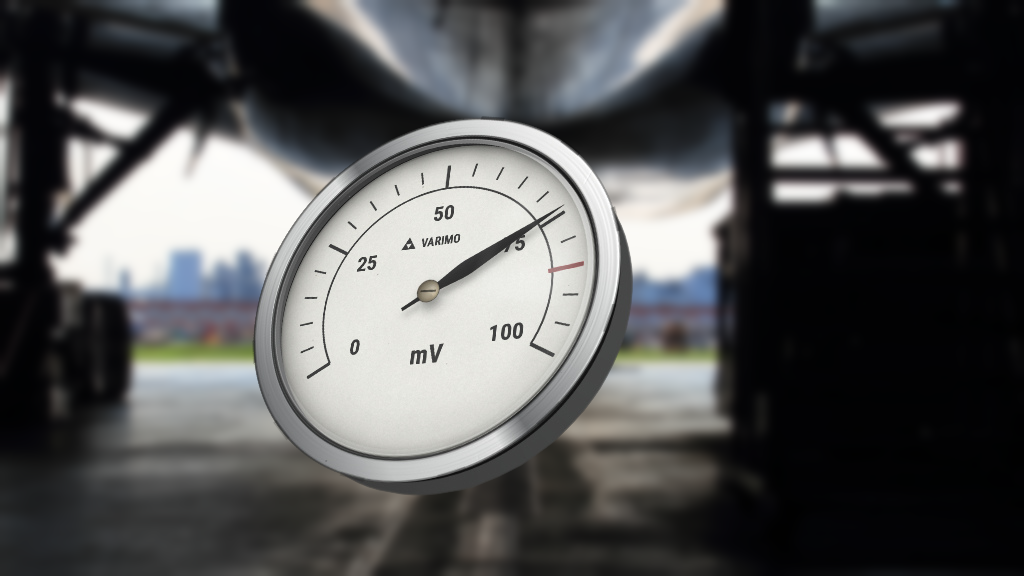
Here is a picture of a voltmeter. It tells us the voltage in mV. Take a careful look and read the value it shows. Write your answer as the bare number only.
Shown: 75
